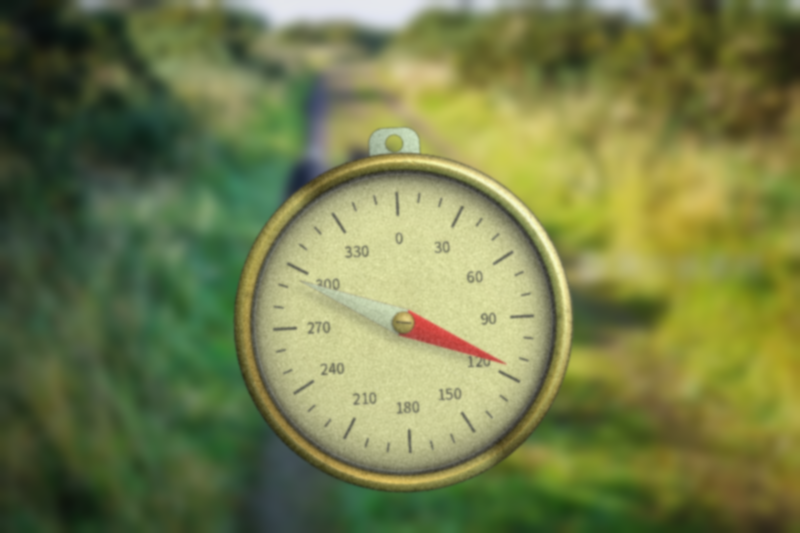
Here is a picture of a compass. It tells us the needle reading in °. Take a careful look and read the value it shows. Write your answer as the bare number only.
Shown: 115
